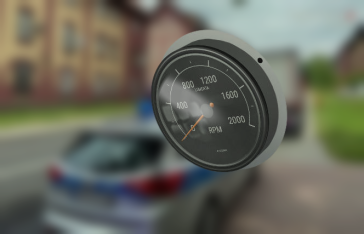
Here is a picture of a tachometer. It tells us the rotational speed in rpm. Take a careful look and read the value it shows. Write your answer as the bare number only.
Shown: 0
